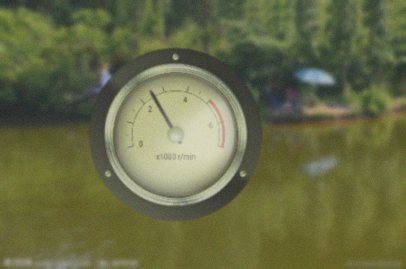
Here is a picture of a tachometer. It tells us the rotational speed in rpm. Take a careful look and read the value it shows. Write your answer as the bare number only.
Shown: 2500
